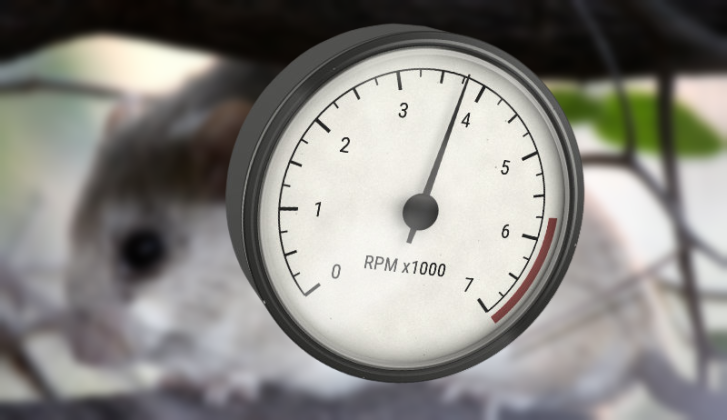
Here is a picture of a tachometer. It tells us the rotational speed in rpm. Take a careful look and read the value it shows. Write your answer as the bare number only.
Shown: 3750
